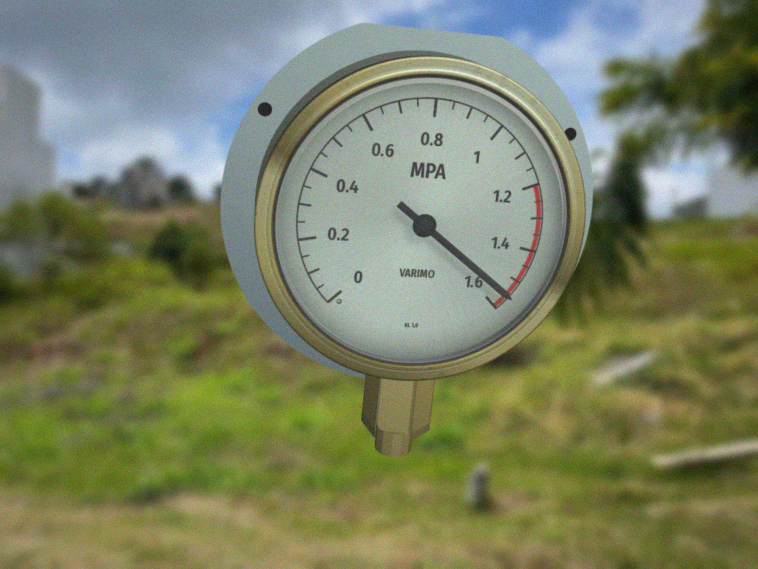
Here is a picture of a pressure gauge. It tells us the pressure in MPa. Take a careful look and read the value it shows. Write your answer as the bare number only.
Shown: 1.55
